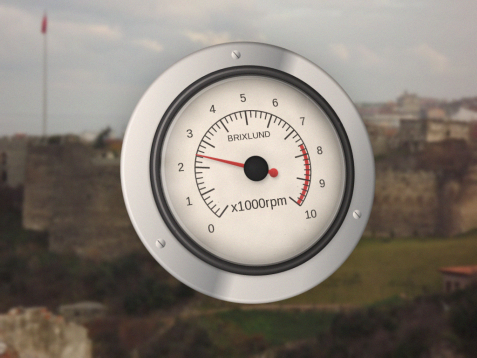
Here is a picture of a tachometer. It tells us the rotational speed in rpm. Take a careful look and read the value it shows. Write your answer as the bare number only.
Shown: 2400
